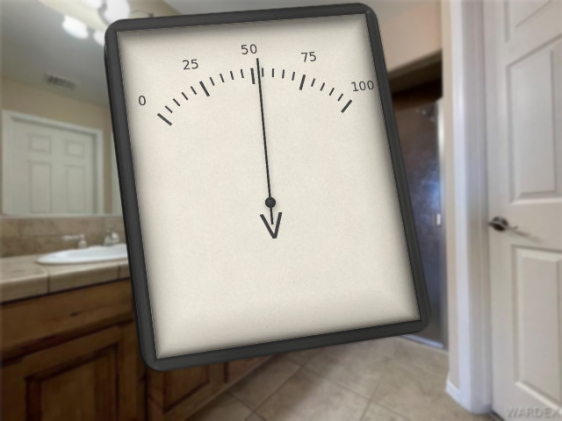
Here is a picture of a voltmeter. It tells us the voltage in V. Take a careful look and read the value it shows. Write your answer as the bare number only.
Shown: 52.5
